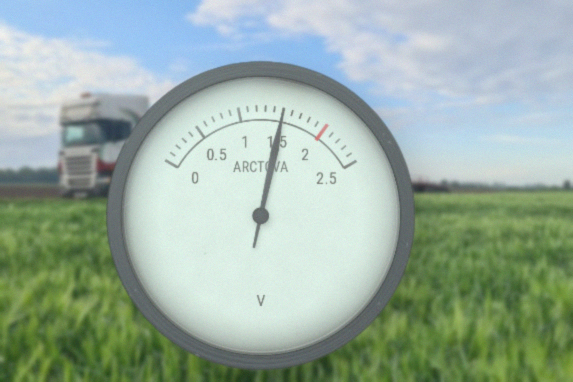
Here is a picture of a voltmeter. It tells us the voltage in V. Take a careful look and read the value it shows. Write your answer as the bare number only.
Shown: 1.5
